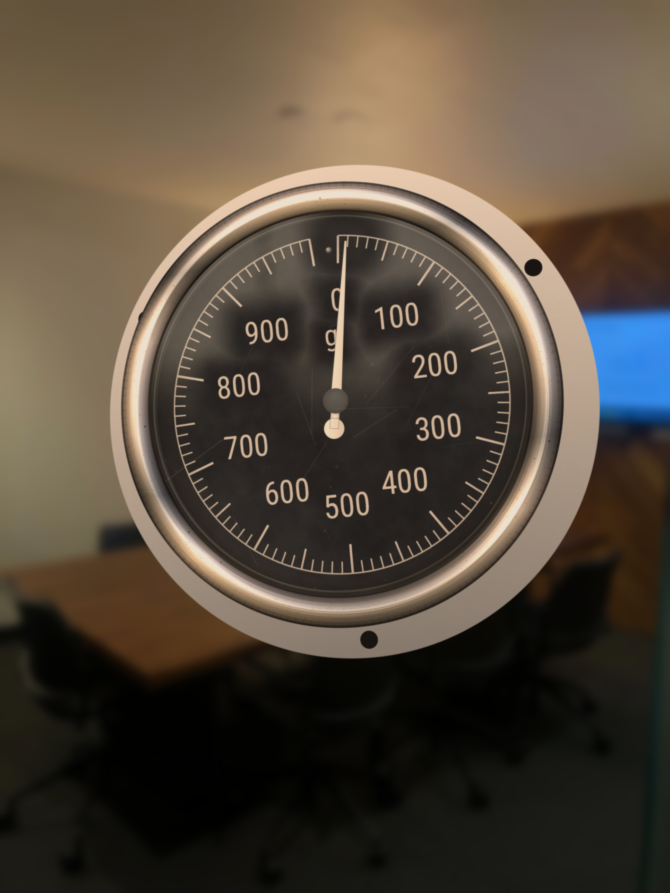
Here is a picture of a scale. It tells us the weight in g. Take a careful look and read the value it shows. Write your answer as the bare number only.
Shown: 10
